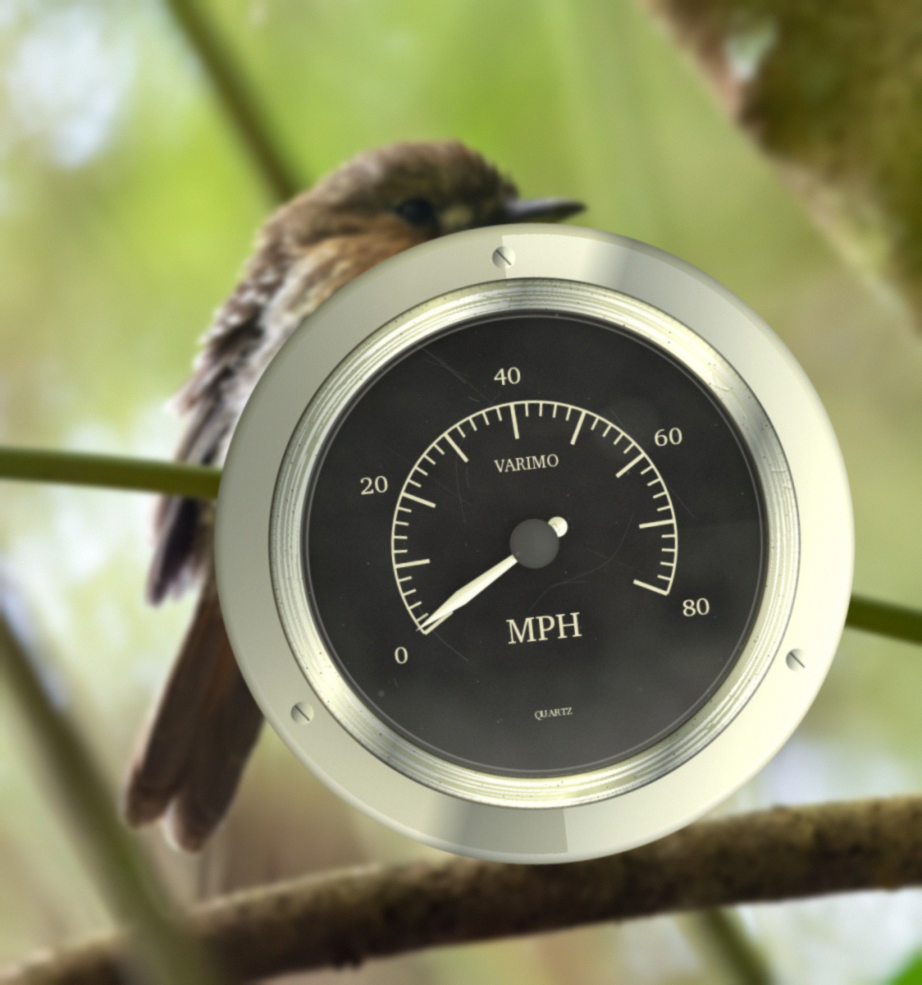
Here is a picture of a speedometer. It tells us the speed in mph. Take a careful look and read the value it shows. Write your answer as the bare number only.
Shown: 1
